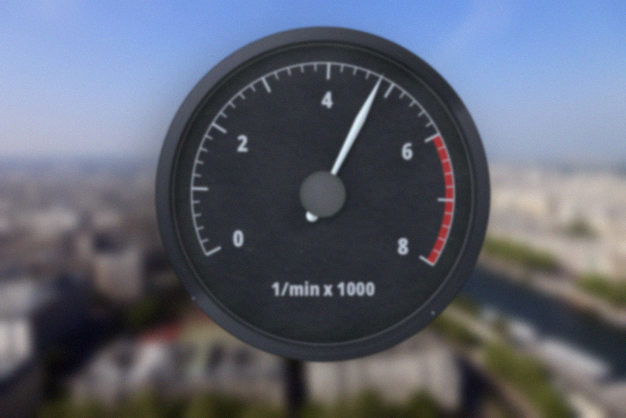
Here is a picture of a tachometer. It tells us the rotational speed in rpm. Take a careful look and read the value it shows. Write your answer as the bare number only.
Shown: 4800
